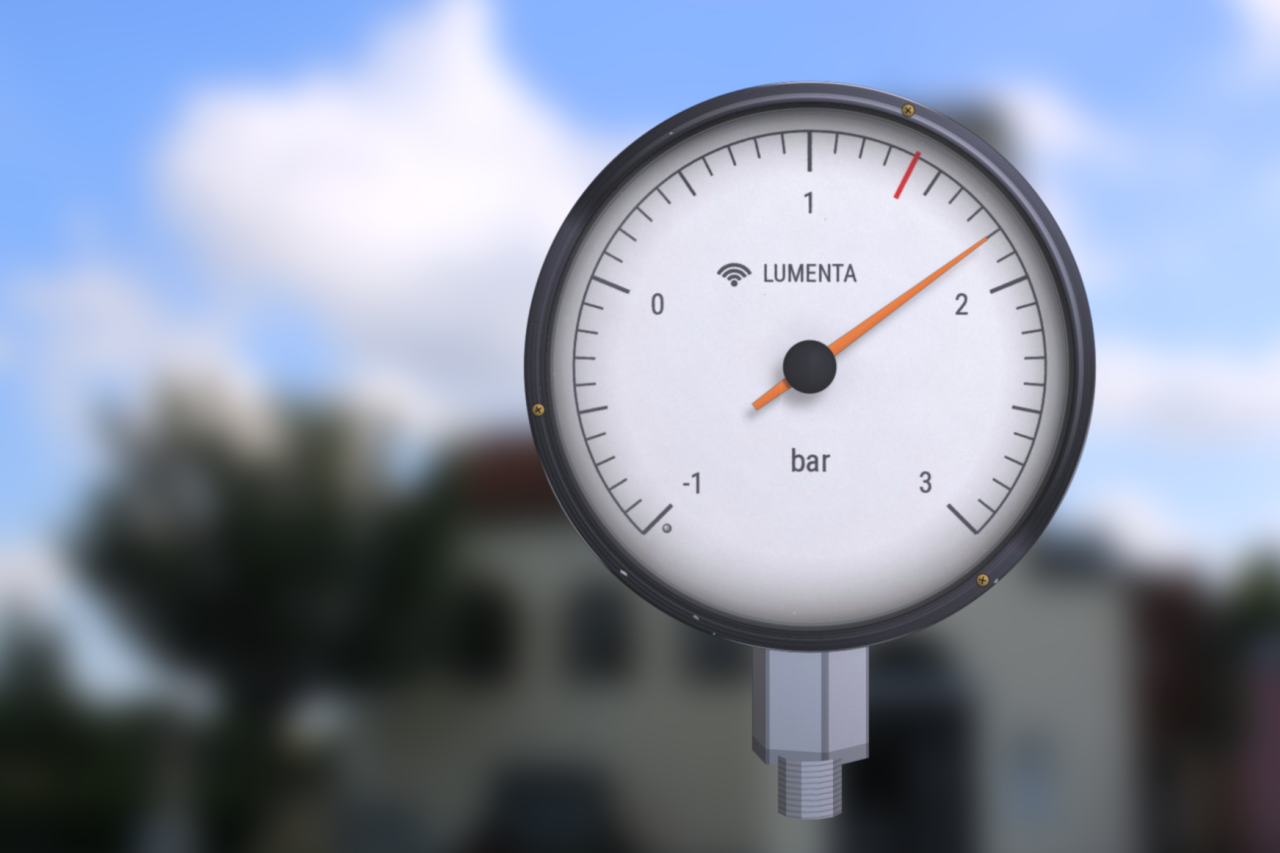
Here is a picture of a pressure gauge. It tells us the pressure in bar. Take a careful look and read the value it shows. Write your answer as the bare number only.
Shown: 1.8
